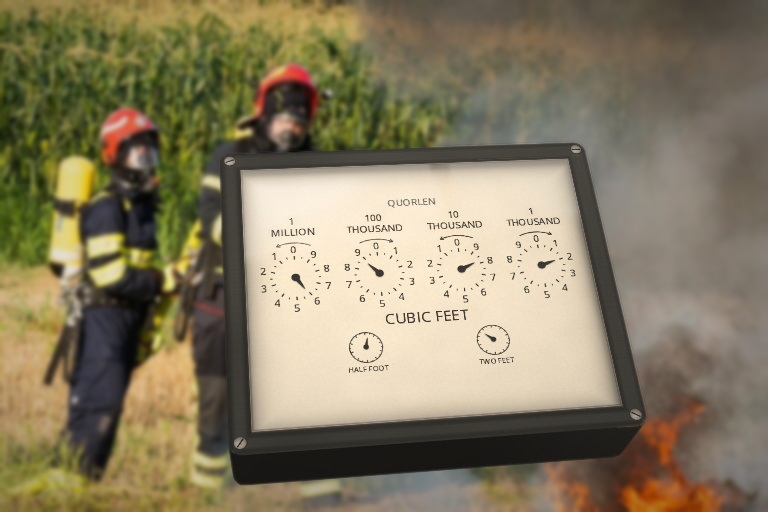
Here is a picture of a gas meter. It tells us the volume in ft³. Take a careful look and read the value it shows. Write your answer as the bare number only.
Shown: 588200
